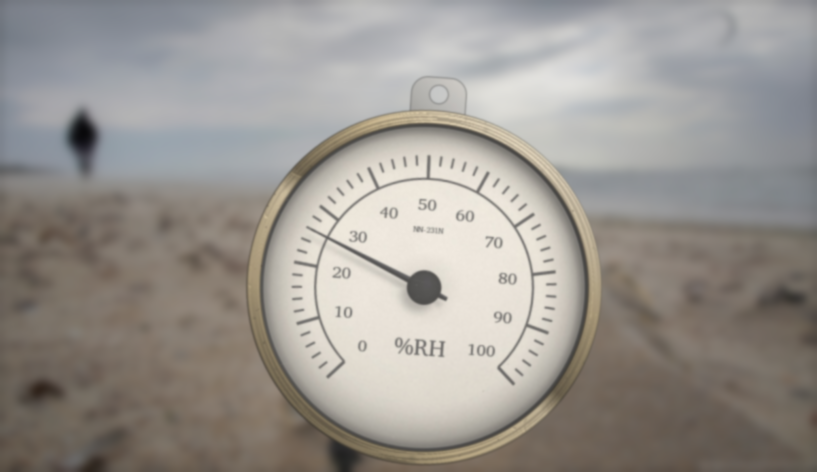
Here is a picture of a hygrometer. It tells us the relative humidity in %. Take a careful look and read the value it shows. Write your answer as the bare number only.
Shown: 26
